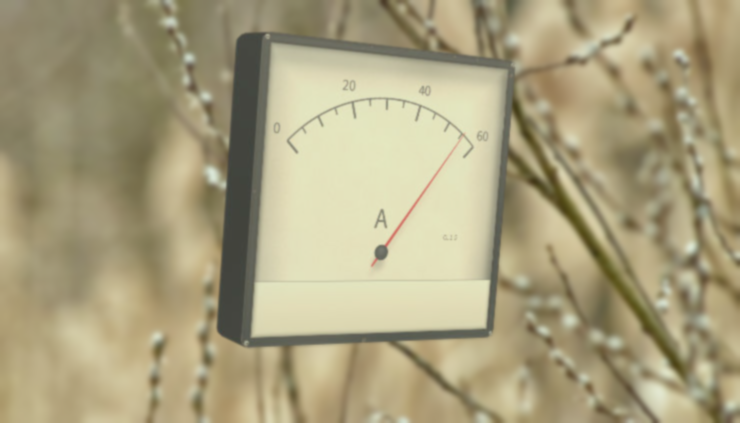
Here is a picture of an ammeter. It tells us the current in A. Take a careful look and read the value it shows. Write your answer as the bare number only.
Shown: 55
